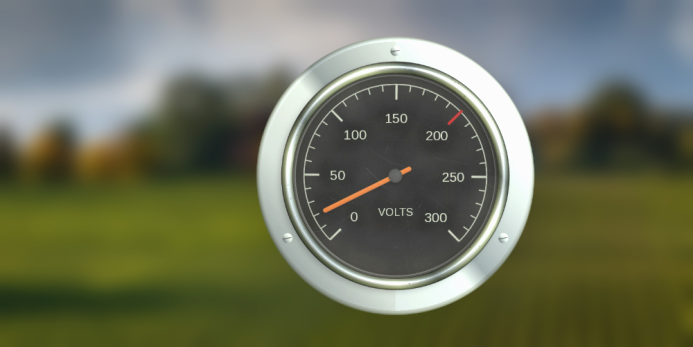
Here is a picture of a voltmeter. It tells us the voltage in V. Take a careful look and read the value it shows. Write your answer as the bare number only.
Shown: 20
